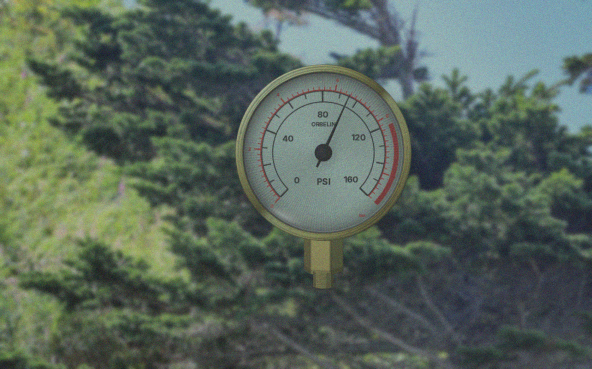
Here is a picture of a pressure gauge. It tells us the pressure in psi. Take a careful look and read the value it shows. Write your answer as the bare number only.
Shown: 95
